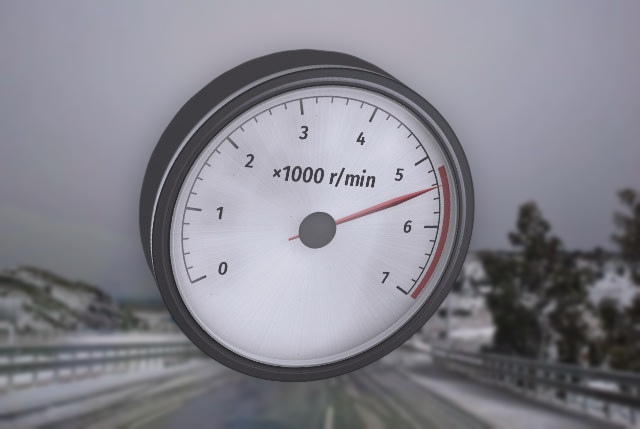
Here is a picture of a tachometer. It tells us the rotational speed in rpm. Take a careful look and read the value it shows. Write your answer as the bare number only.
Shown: 5400
